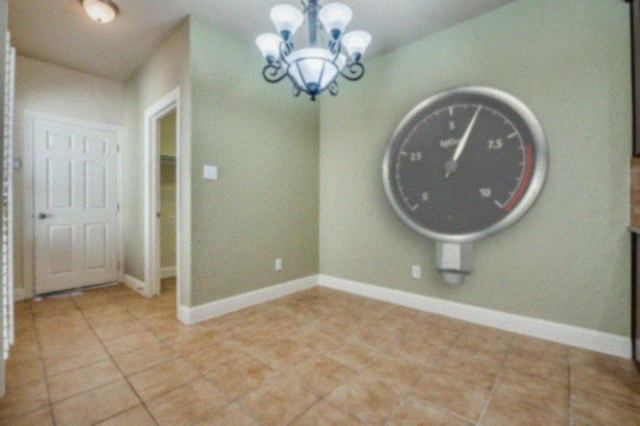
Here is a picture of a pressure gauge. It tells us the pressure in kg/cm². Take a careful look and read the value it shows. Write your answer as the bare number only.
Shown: 6
